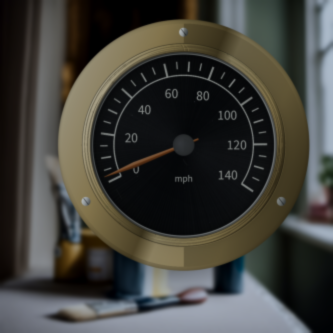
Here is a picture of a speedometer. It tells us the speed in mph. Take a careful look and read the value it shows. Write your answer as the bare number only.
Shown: 2.5
